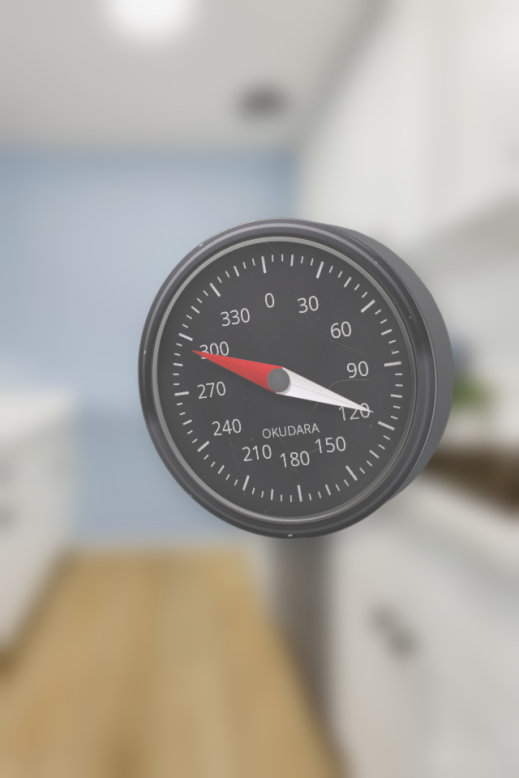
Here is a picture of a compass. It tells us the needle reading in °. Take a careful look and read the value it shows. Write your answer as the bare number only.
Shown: 295
